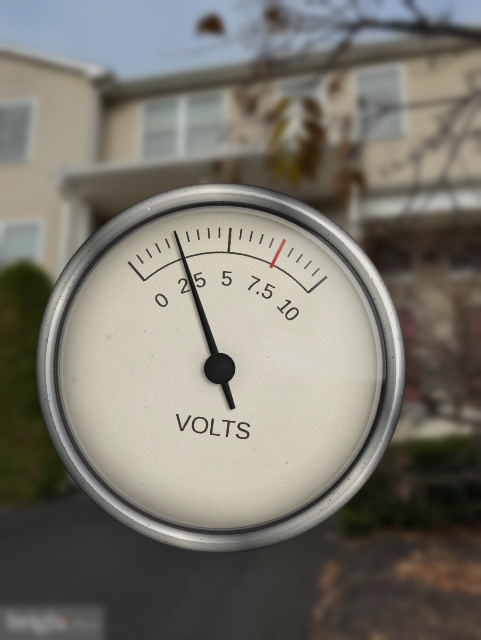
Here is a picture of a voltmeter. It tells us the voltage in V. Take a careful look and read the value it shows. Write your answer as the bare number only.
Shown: 2.5
